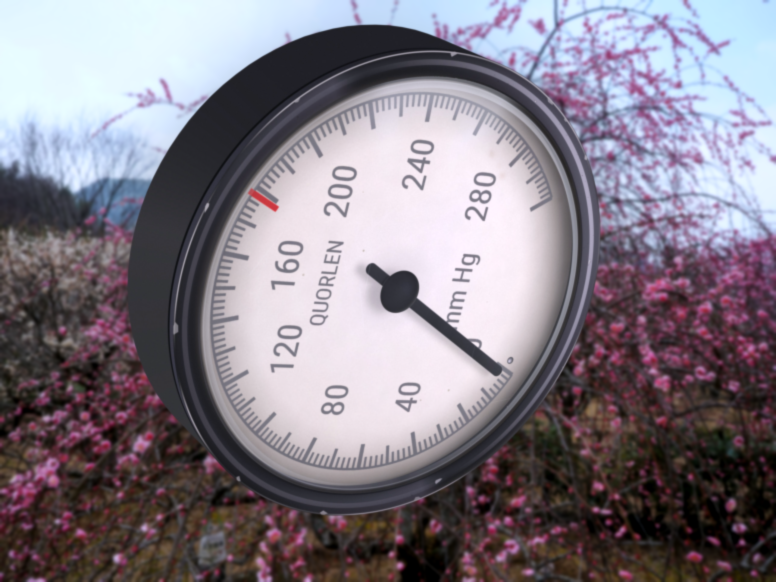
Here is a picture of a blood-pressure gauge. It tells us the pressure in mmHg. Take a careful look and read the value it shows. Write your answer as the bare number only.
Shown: 2
